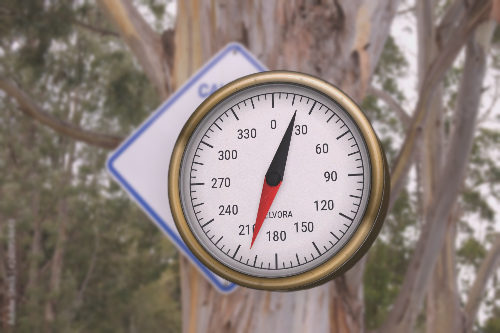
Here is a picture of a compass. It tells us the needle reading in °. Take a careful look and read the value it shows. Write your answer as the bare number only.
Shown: 200
